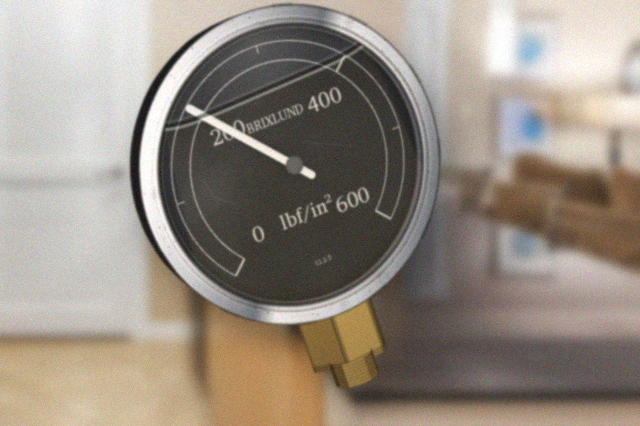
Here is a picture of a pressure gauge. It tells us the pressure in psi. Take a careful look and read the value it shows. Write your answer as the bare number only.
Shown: 200
